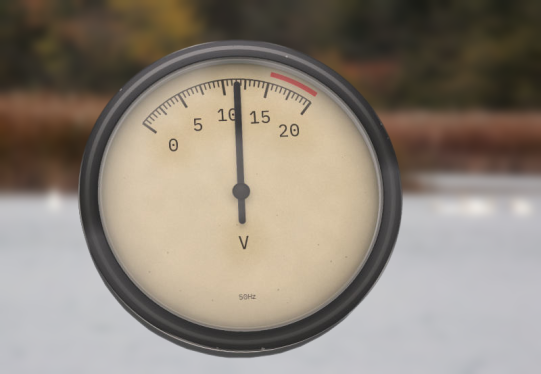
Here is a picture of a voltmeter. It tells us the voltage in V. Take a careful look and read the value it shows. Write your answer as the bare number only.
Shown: 11.5
